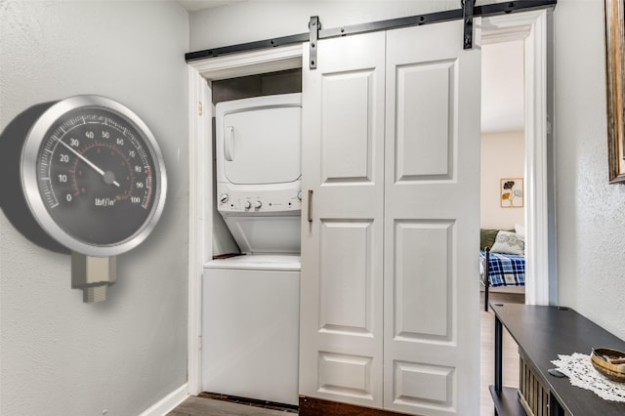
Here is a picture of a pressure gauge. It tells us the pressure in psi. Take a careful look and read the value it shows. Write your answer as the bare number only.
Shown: 25
